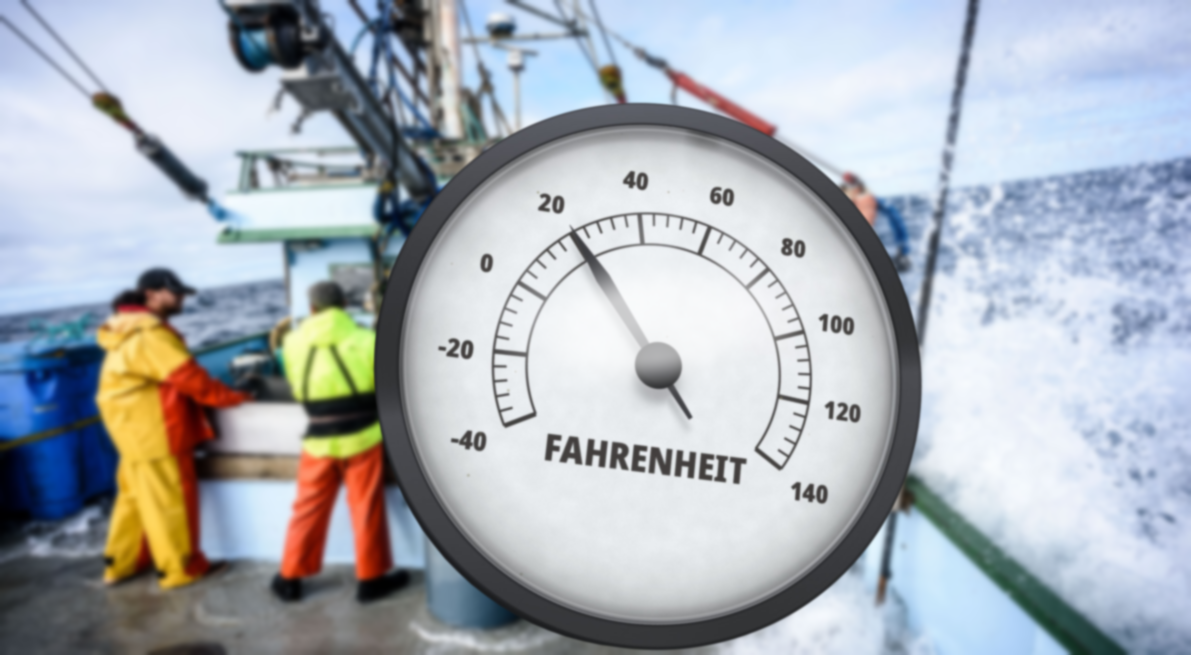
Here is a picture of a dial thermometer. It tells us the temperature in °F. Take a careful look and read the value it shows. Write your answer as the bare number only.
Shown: 20
